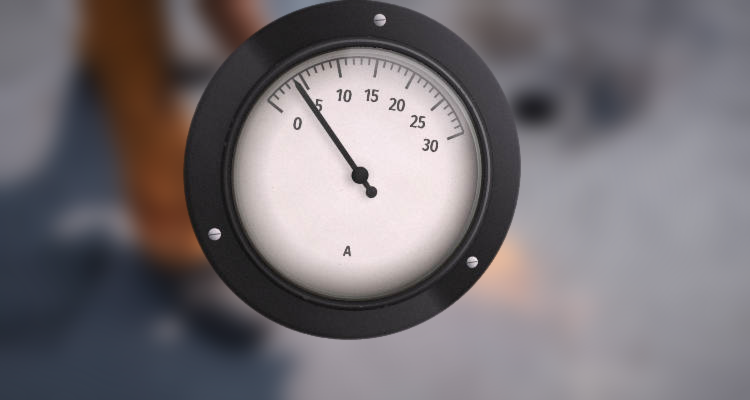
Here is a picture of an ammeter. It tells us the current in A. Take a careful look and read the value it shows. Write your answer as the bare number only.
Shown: 4
